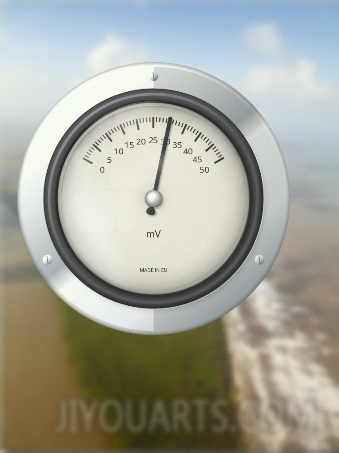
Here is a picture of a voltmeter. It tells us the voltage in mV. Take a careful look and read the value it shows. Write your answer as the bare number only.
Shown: 30
